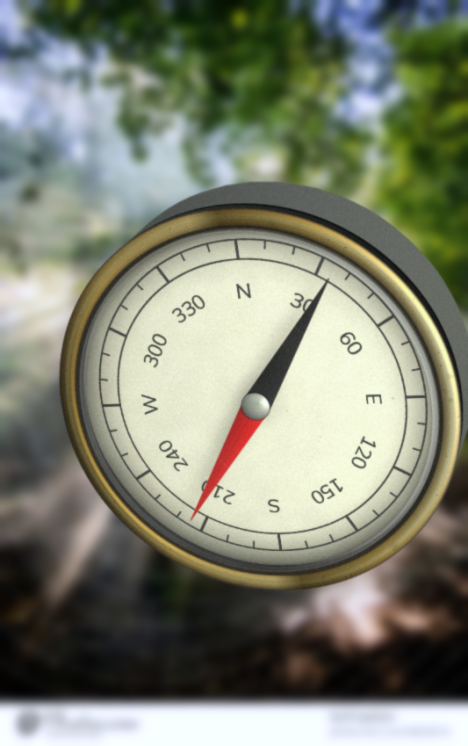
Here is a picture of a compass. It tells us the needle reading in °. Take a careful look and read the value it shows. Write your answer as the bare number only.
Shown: 215
